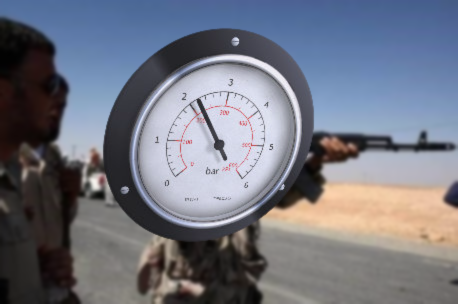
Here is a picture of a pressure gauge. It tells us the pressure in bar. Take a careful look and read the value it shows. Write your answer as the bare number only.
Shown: 2.2
